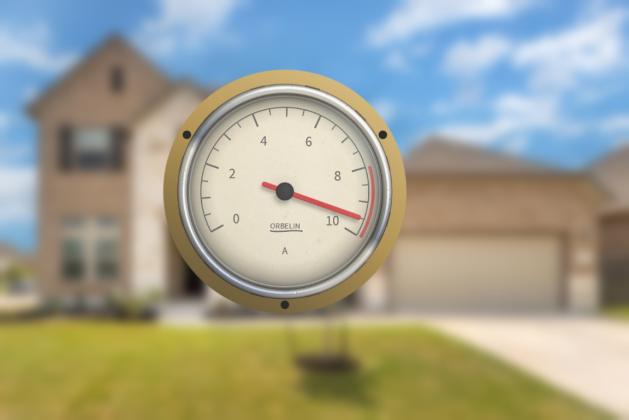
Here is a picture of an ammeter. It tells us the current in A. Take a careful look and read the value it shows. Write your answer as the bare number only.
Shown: 9.5
